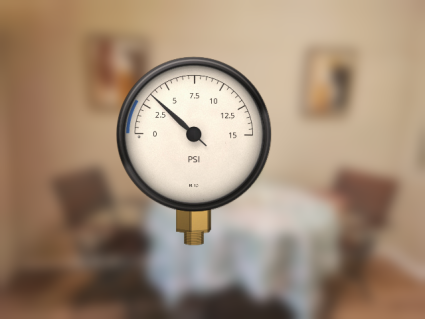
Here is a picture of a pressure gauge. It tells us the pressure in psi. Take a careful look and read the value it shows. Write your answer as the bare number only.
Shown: 3.5
